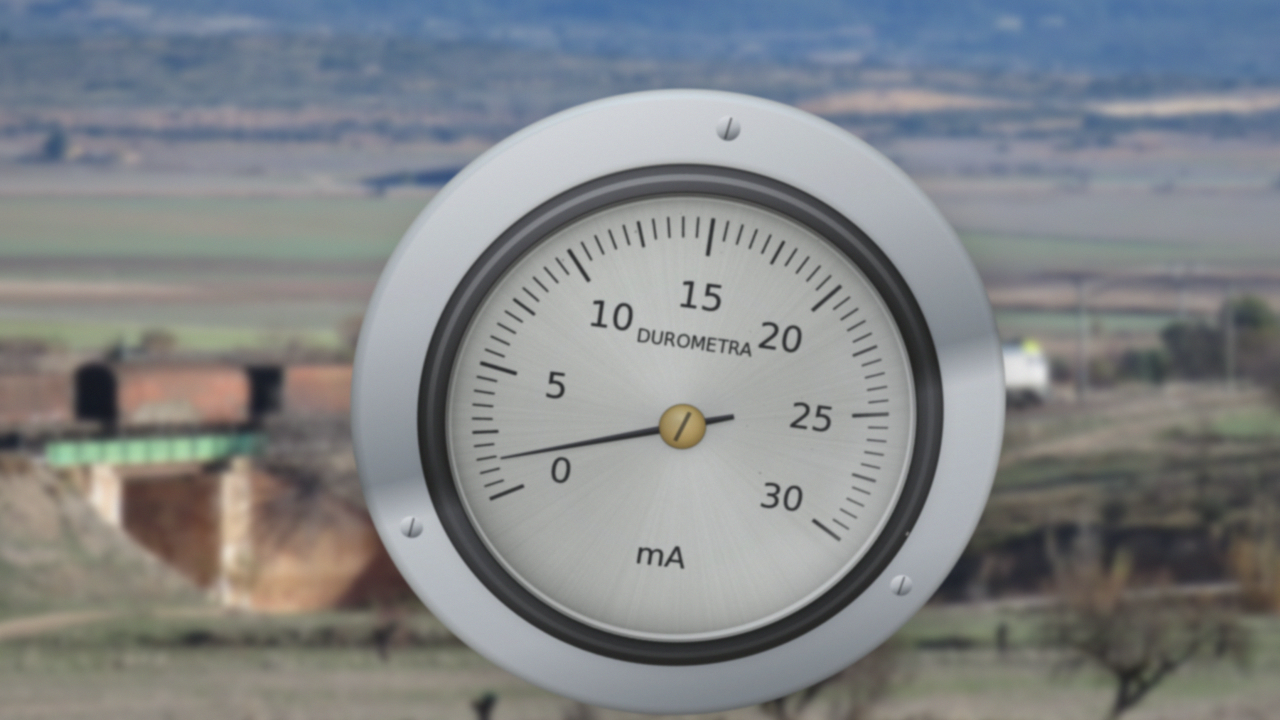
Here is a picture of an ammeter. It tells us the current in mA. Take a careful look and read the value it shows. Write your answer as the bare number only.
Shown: 1.5
